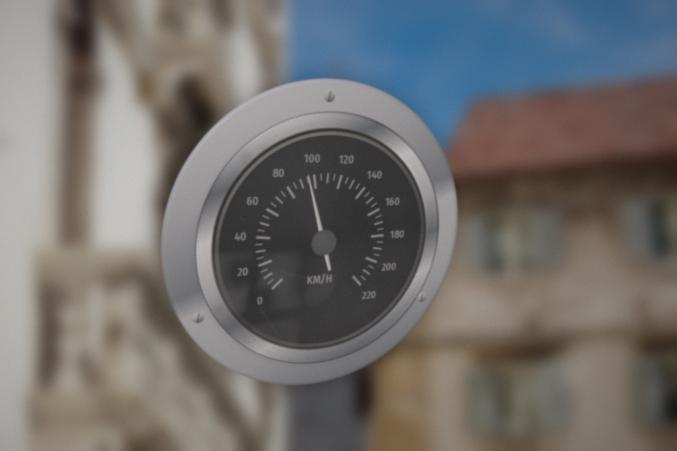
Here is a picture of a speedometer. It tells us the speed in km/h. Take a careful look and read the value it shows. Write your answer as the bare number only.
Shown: 95
